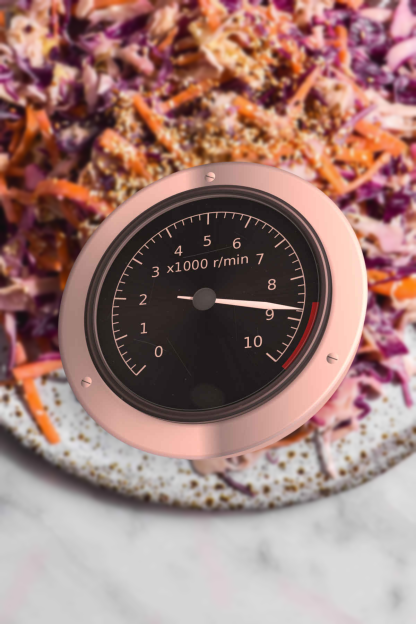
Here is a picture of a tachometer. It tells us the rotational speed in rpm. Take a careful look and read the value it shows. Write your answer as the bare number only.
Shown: 8800
